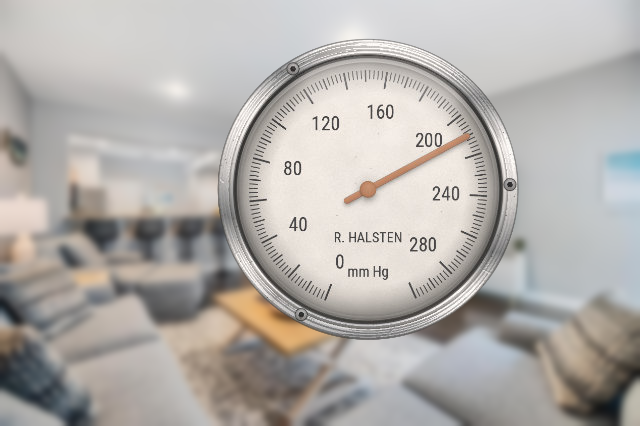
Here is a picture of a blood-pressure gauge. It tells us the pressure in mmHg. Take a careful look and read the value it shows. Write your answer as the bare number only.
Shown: 210
